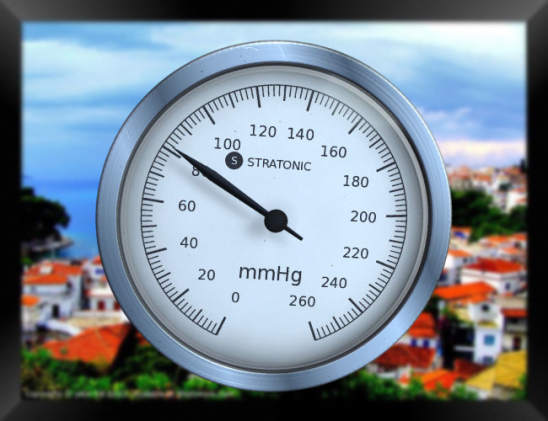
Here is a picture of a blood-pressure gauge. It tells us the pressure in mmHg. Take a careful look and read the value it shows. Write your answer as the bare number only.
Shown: 82
